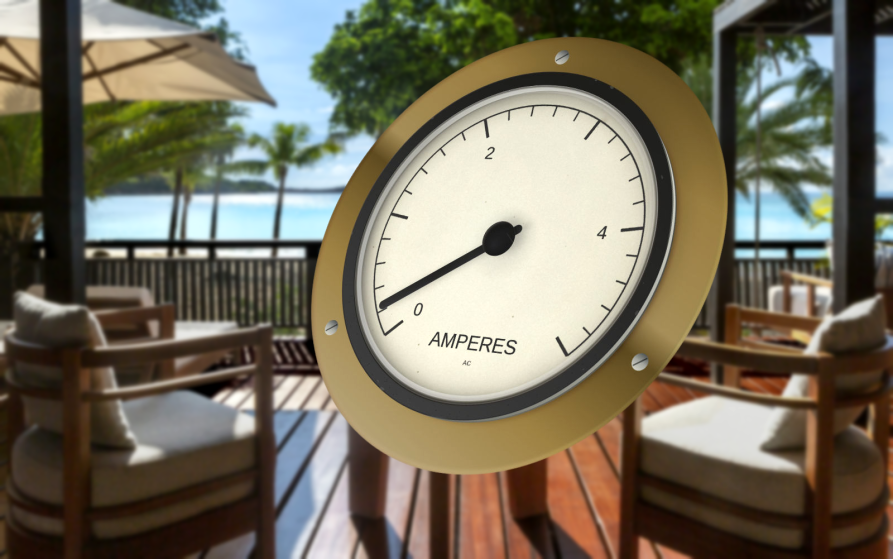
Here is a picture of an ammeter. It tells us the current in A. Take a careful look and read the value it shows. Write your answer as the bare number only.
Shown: 0.2
